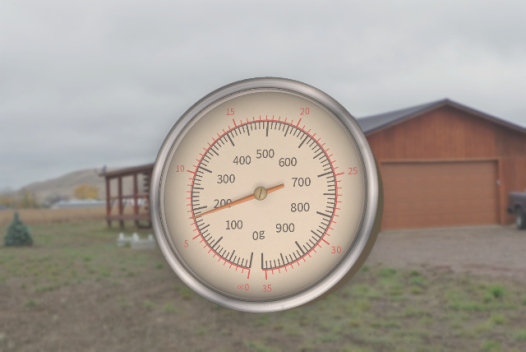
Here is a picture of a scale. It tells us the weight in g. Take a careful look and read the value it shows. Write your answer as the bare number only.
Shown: 180
